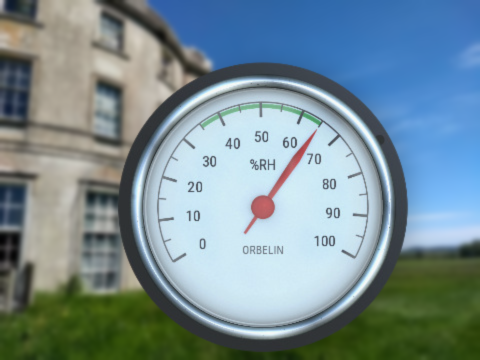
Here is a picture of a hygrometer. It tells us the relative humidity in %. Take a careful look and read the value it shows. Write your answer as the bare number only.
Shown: 65
